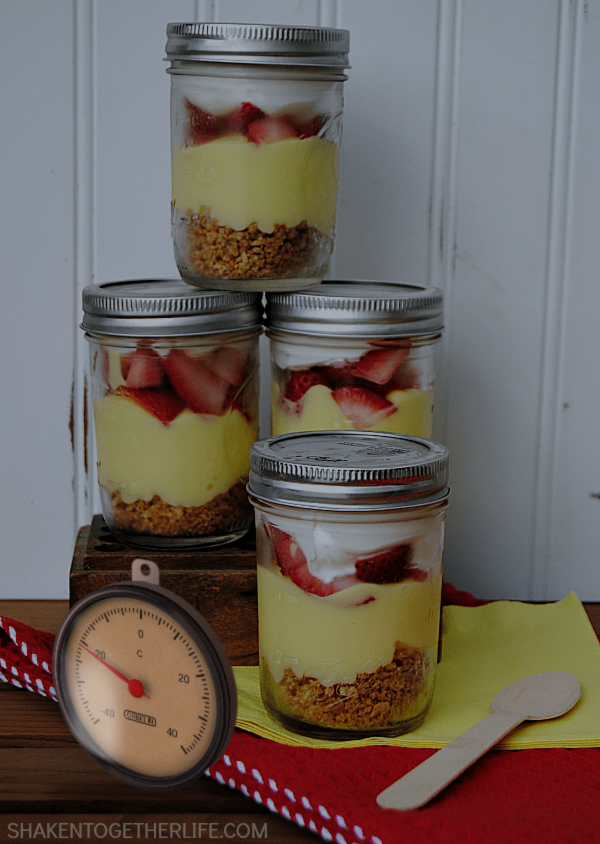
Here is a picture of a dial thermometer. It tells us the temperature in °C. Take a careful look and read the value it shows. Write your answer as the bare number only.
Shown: -20
